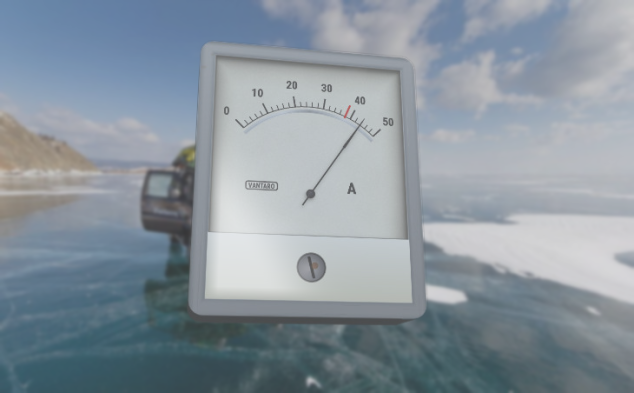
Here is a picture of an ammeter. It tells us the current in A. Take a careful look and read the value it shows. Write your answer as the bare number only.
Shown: 44
